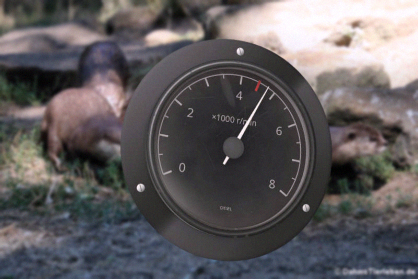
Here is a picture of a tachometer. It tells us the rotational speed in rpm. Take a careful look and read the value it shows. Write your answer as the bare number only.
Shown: 4750
